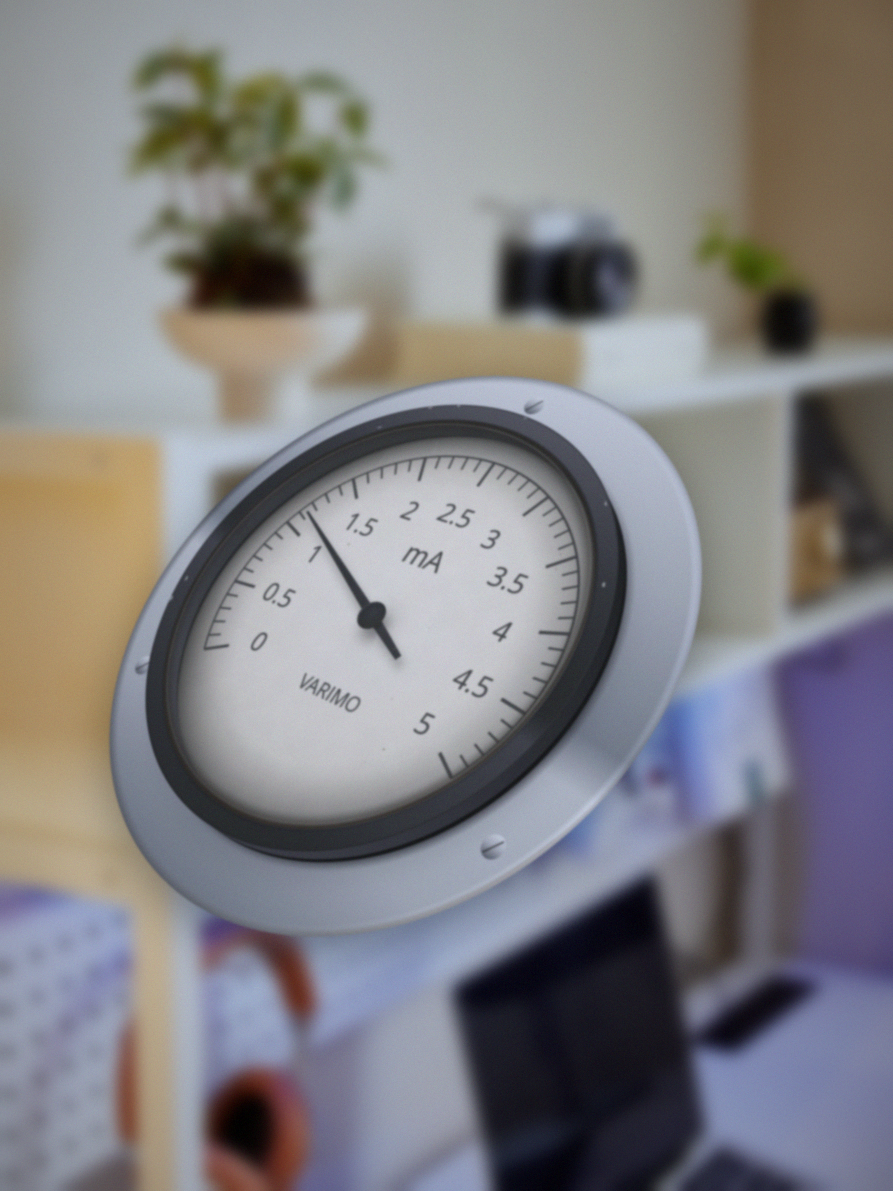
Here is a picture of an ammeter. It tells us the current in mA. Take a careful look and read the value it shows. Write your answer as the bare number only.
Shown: 1.15
